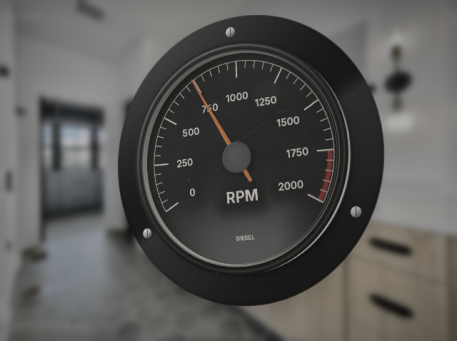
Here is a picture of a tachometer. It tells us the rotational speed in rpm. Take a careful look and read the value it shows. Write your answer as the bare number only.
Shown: 750
